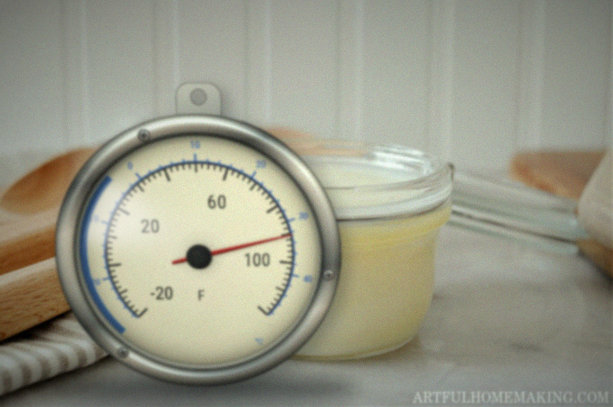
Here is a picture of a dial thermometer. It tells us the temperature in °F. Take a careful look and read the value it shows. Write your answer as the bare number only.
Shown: 90
